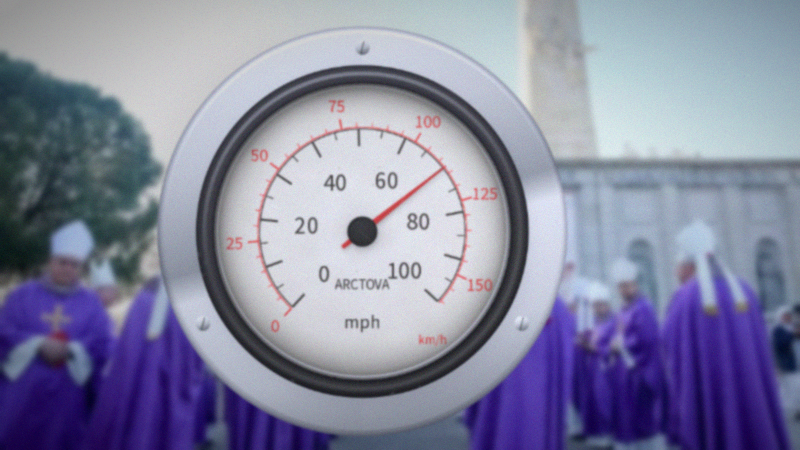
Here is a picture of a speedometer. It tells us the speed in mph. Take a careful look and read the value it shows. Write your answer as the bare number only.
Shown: 70
